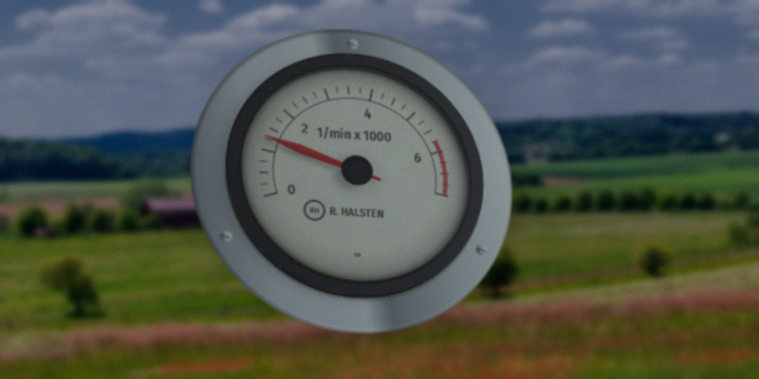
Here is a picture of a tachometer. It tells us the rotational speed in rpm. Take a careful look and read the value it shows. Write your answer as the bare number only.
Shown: 1250
